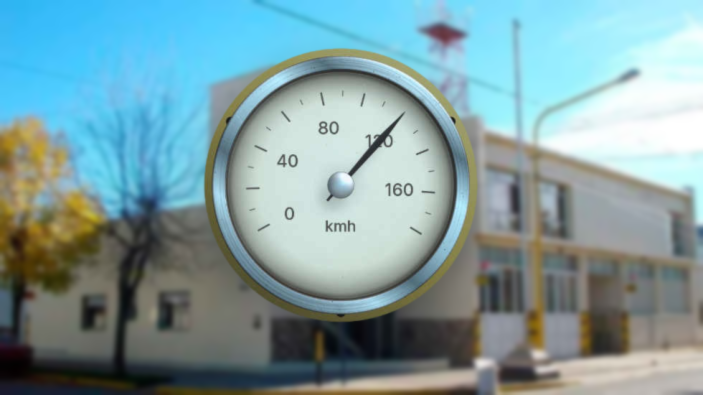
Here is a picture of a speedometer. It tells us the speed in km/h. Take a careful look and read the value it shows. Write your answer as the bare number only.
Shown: 120
